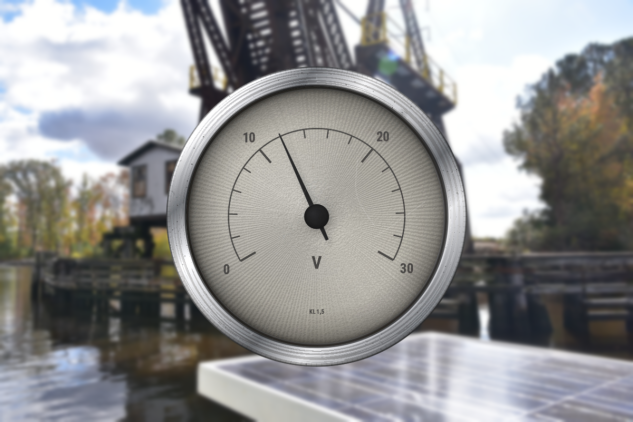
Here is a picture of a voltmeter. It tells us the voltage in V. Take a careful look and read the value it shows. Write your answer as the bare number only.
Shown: 12
